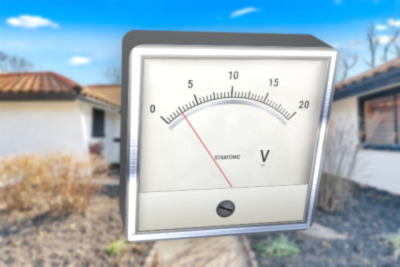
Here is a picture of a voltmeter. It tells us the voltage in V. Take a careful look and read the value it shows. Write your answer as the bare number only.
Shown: 2.5
